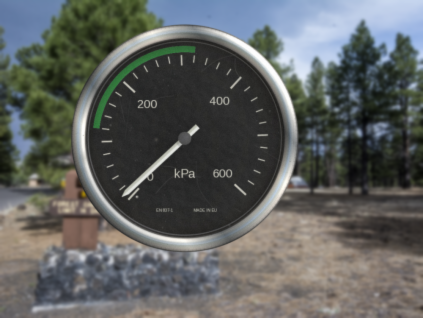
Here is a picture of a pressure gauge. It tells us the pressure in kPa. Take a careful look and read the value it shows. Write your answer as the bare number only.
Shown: 10
